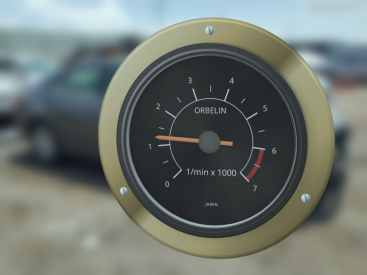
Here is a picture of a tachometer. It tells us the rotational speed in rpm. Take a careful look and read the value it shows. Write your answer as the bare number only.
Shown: 1250
